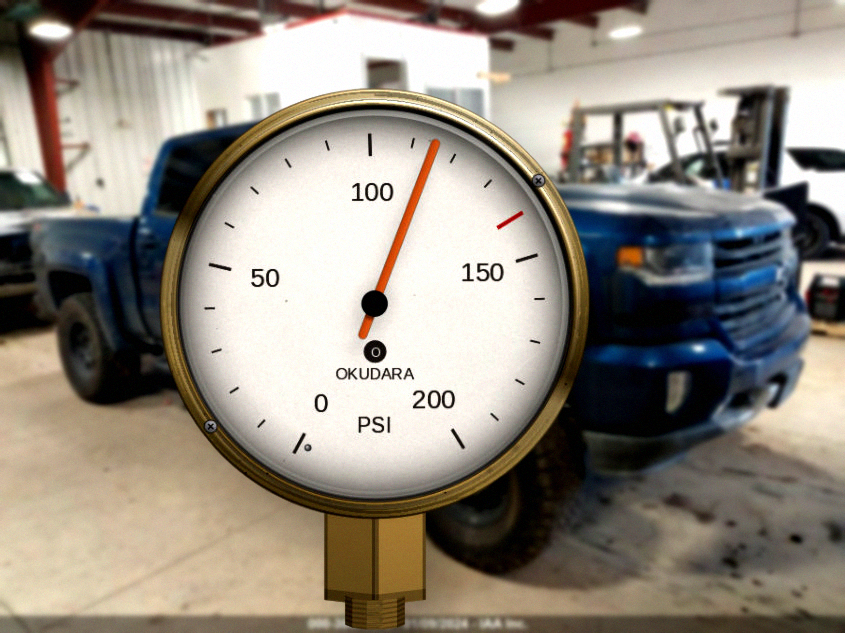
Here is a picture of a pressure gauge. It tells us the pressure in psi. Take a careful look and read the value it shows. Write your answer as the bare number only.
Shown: 115
